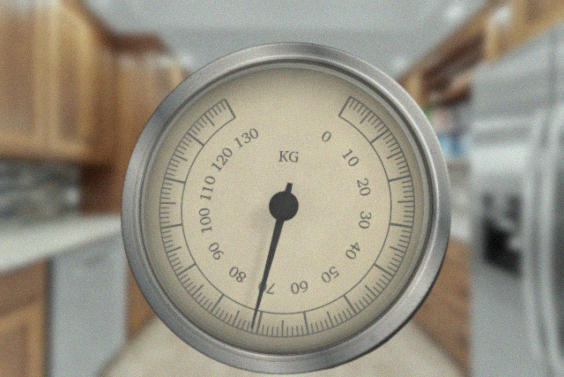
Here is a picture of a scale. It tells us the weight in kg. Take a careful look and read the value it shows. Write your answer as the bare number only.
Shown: 71
